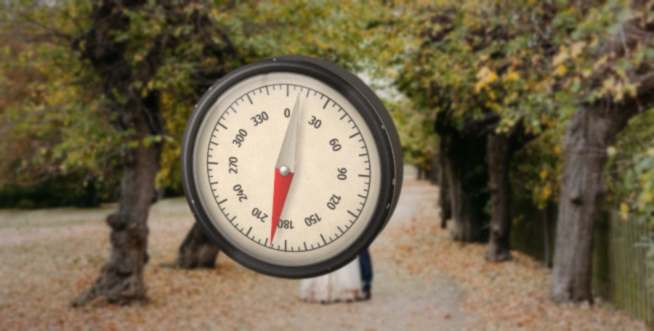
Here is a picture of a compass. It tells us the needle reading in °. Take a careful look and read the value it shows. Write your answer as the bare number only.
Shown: 190
